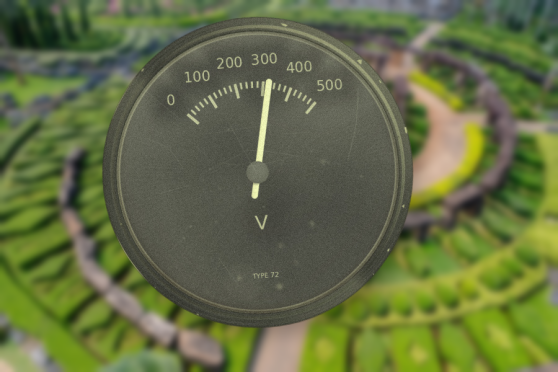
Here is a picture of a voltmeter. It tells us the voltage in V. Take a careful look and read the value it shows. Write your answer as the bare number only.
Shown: 320
